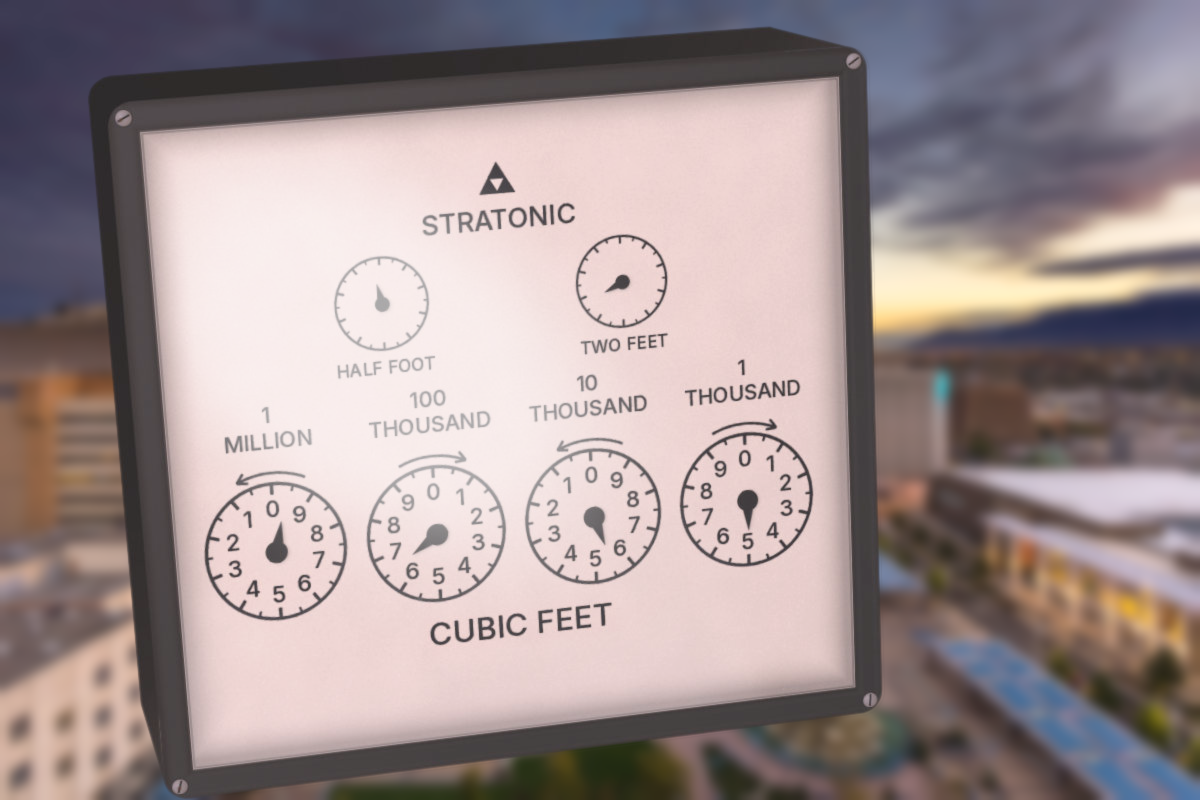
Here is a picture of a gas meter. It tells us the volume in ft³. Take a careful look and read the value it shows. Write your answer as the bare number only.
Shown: 965500
